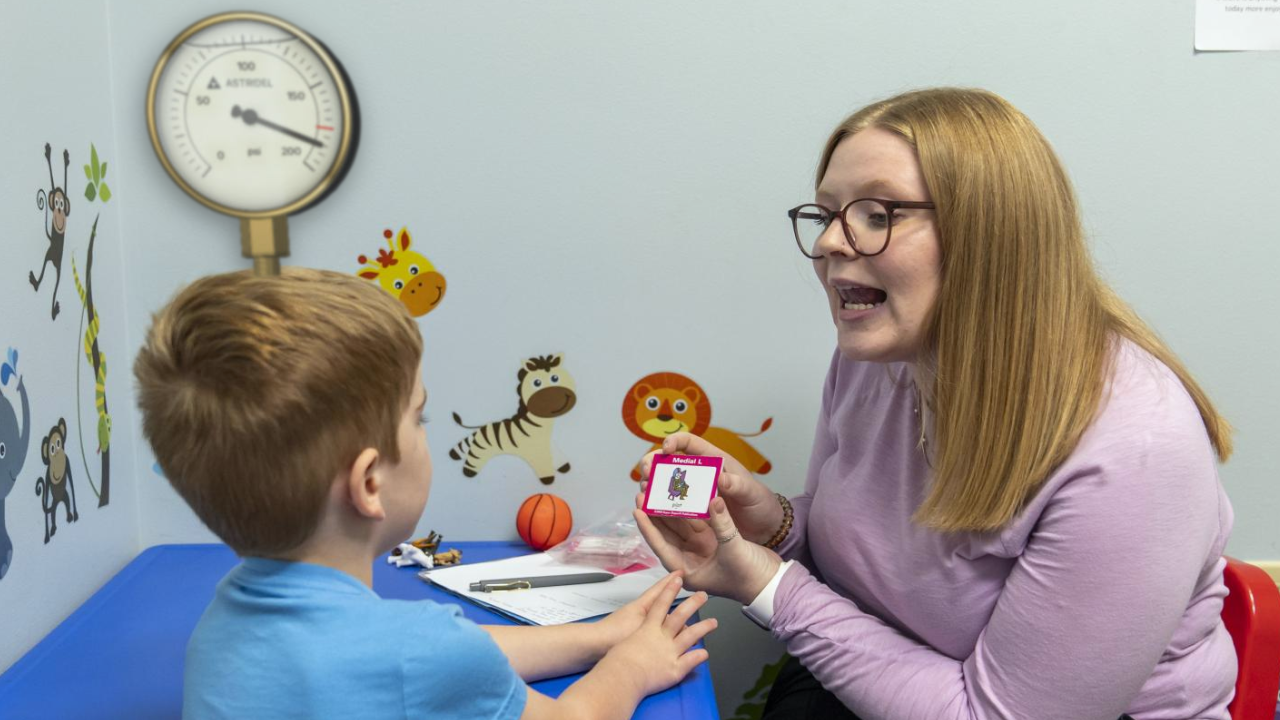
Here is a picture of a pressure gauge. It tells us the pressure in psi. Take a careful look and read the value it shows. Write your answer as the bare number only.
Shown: 185
